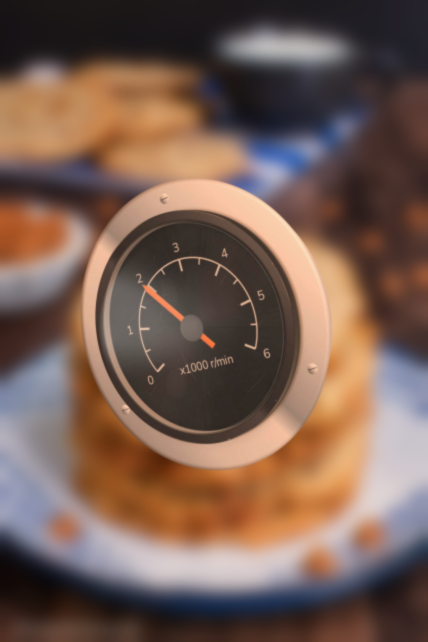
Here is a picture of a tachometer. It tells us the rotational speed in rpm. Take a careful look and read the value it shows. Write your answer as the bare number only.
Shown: 2000
